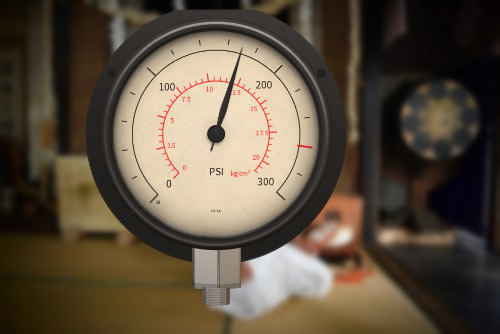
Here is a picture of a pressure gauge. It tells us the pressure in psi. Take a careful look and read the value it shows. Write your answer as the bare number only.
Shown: 170
